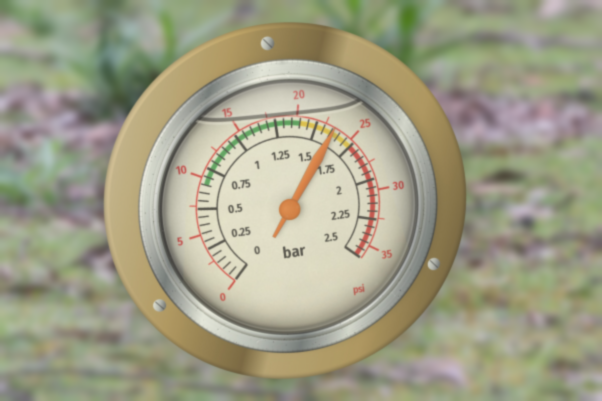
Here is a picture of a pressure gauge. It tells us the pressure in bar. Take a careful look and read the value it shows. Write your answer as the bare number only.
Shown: 1.6
